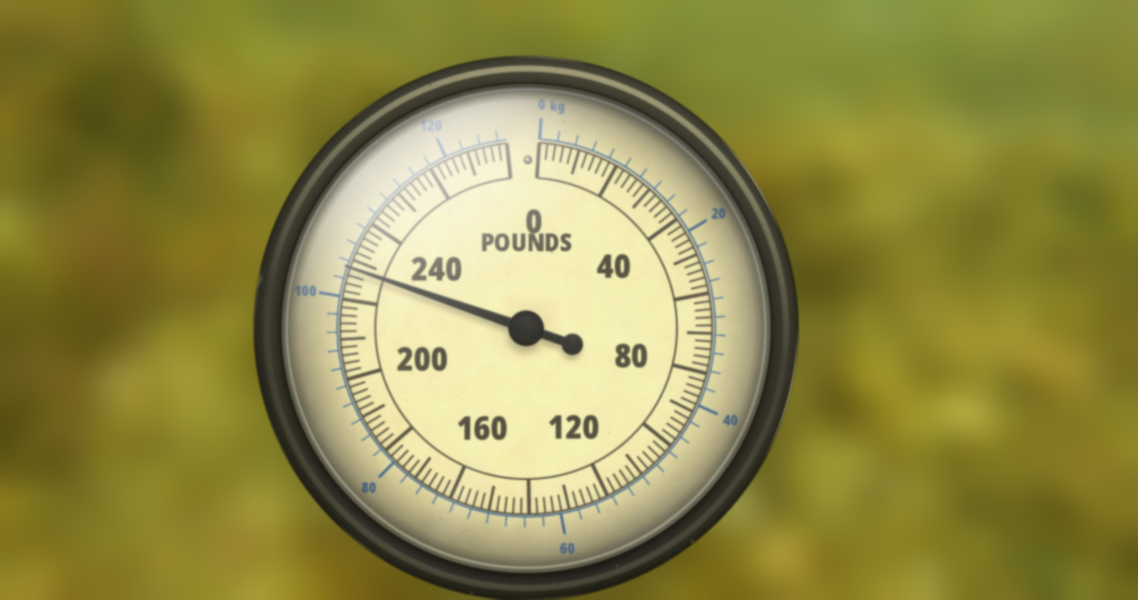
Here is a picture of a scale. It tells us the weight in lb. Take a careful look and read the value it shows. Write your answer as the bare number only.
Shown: 228
